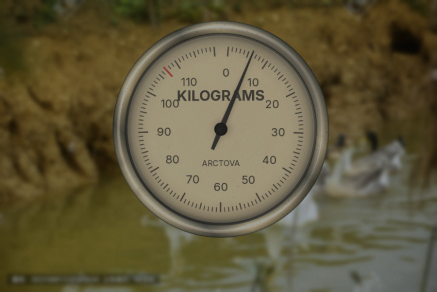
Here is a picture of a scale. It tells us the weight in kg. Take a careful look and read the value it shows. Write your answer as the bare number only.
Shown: 6
